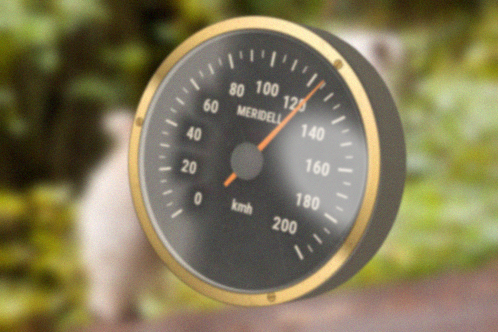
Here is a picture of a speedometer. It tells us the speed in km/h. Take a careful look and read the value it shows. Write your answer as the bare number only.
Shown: 125
